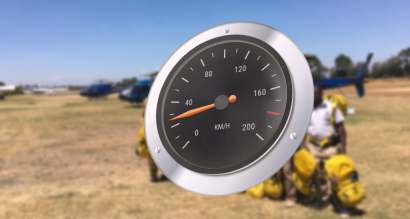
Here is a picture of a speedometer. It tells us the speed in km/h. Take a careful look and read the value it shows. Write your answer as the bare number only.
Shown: 25
